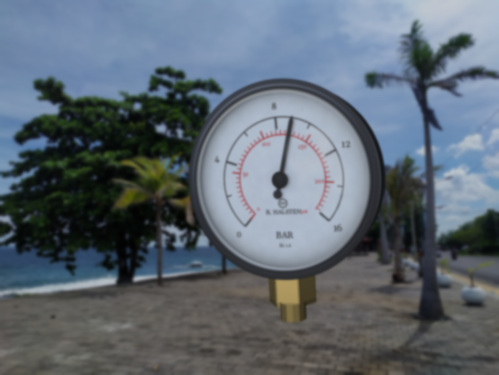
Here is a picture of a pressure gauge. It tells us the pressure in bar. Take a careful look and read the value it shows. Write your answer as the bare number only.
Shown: 9
